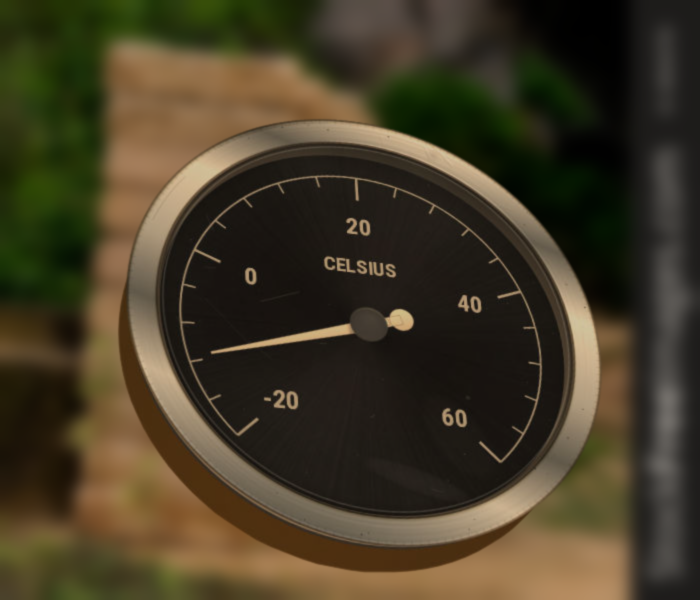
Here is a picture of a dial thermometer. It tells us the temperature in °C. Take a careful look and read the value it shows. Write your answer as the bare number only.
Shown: -12
